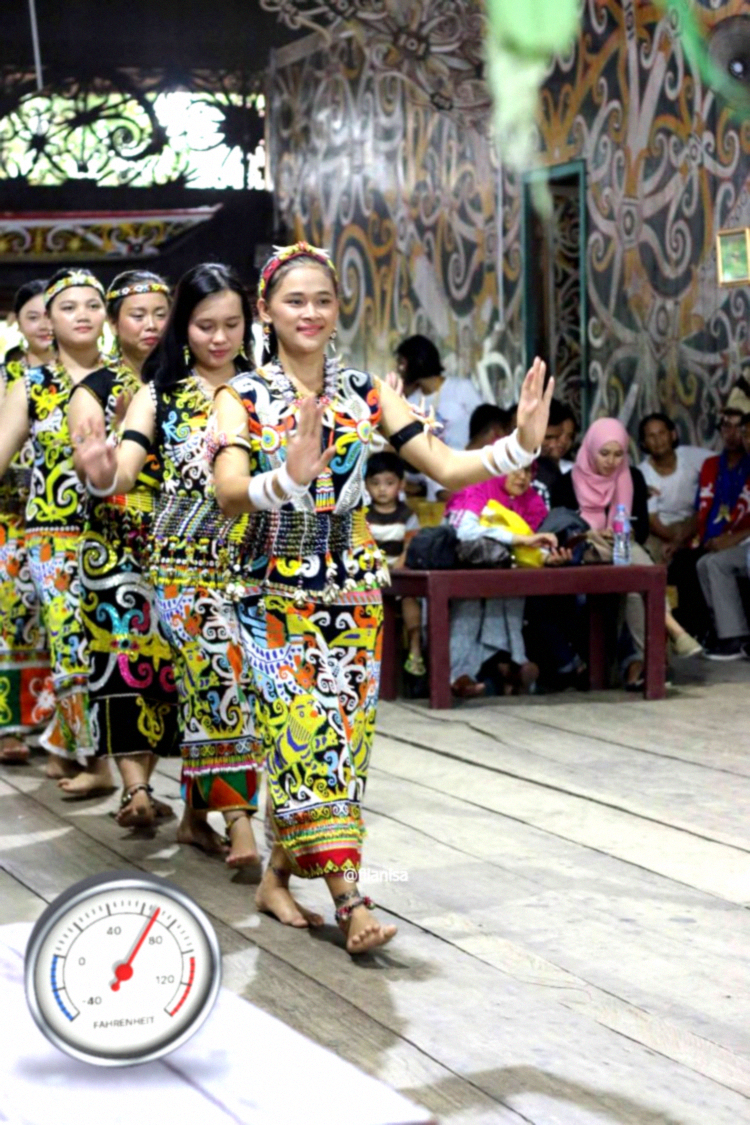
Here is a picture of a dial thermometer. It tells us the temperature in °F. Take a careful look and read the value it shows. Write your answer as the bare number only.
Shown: 68
